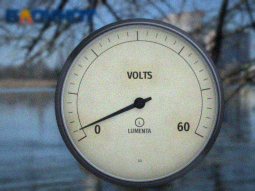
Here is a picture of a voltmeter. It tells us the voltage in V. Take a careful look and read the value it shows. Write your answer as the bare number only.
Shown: 2
